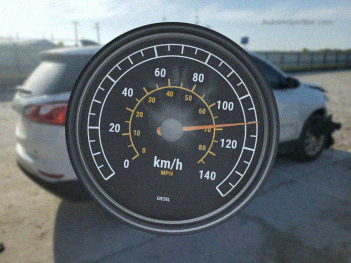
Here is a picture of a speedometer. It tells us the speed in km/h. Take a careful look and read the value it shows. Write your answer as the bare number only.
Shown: 110
